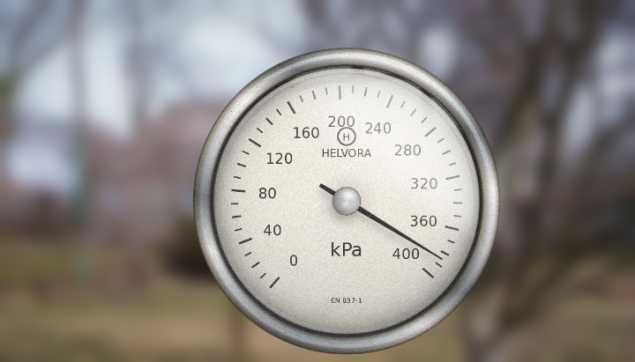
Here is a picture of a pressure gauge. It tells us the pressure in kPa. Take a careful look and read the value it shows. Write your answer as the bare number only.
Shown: 385
